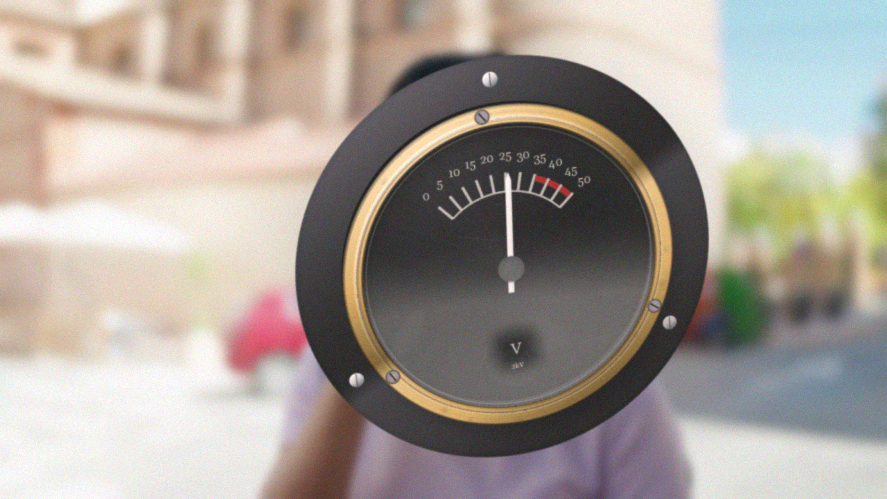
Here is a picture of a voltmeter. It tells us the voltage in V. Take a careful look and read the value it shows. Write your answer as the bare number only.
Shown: 25
